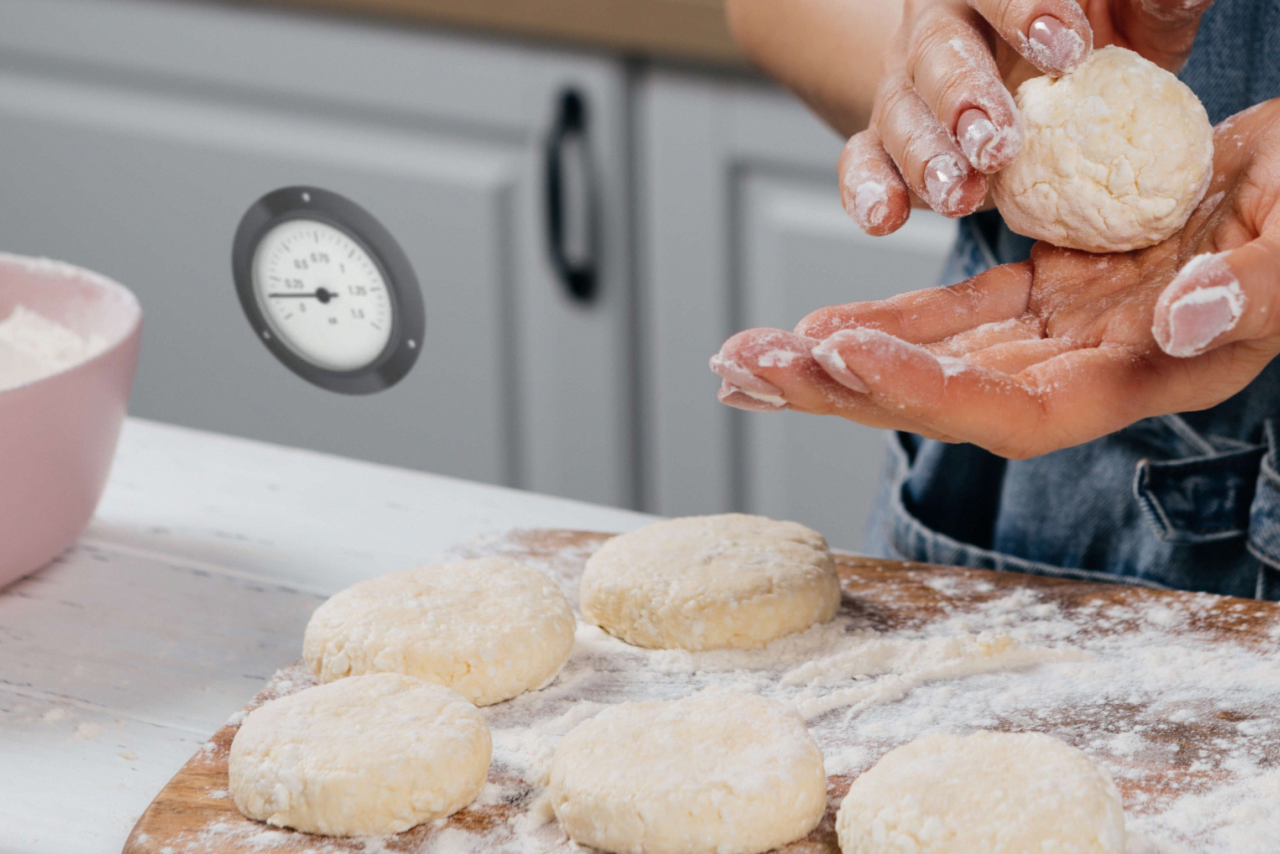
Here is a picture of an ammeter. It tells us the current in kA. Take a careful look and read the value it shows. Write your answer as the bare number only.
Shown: 0.15
